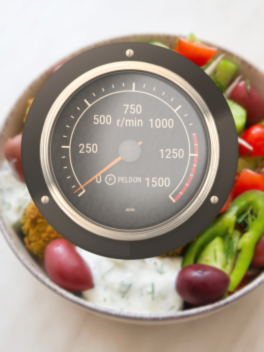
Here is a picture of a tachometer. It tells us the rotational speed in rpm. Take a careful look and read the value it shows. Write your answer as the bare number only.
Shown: 25
